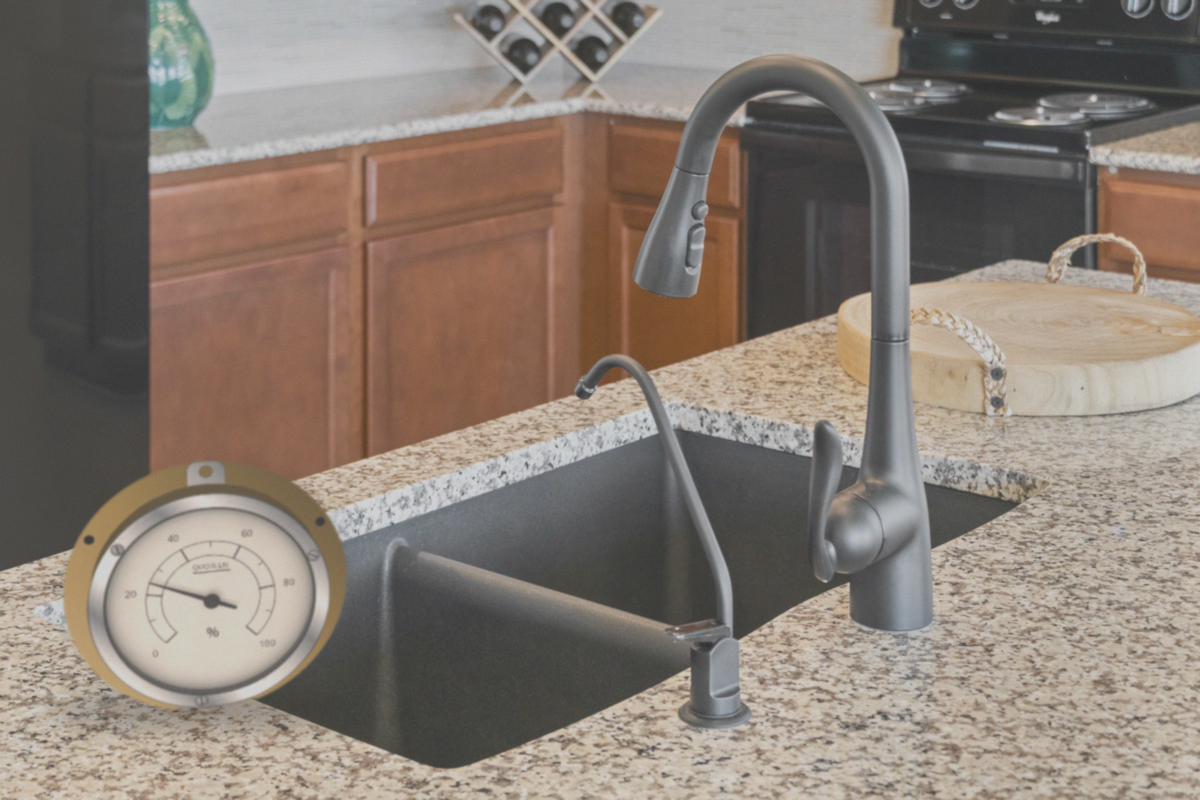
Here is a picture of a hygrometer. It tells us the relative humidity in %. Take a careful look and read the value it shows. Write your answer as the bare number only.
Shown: 25
